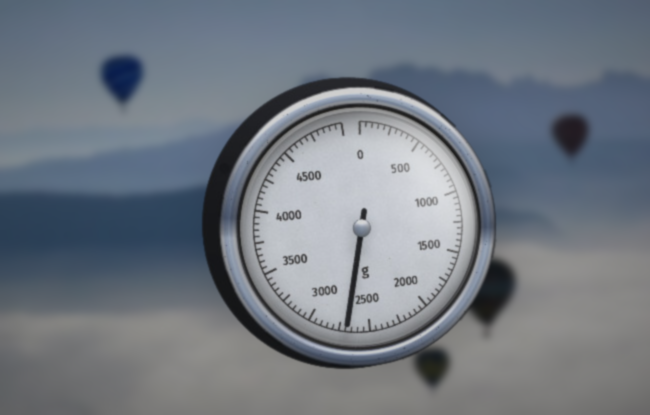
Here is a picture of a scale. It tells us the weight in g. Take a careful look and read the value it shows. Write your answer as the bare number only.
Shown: 2700
